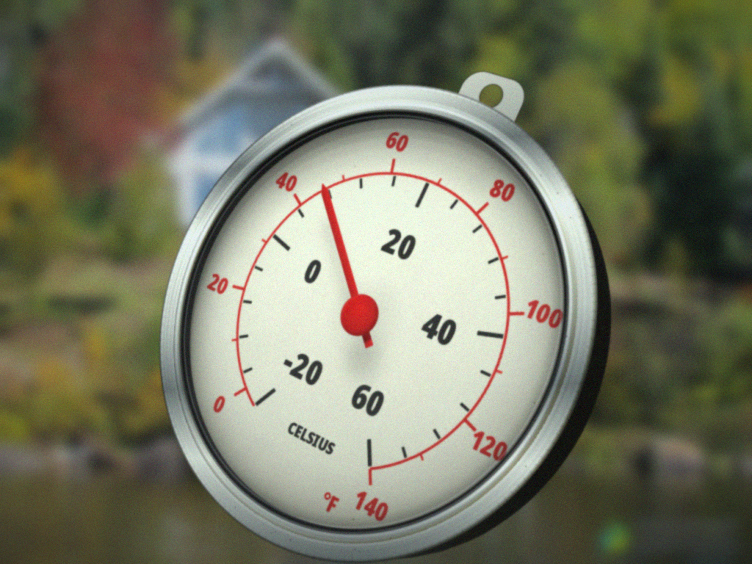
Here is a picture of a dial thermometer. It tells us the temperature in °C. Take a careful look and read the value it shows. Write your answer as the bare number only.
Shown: 8
